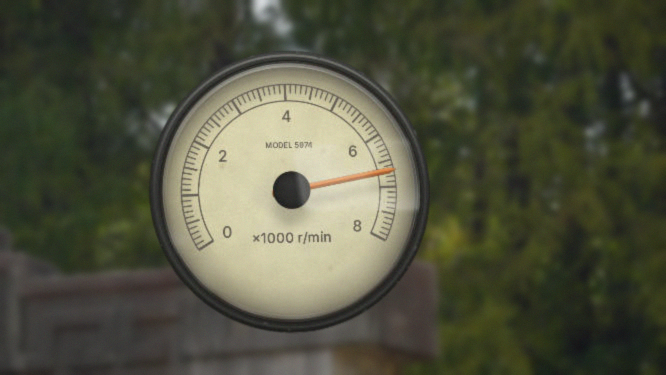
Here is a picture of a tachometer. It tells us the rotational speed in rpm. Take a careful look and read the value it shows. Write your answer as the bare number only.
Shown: 6700
